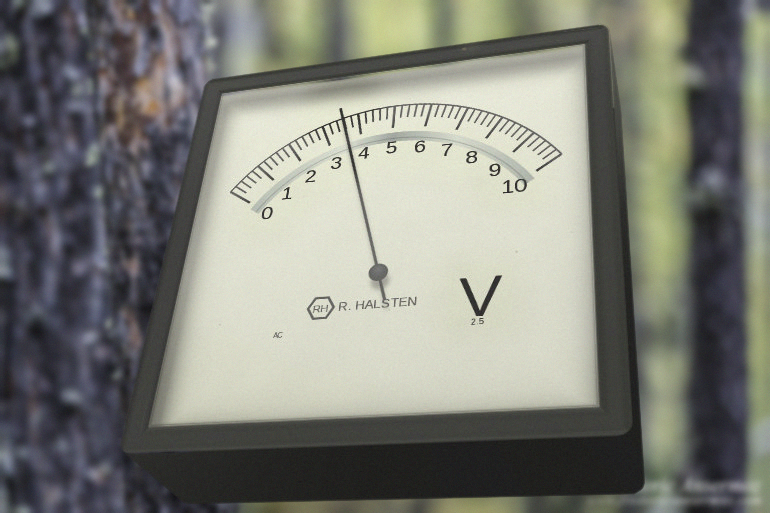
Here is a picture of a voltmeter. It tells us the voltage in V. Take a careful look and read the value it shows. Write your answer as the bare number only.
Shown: 3.6
